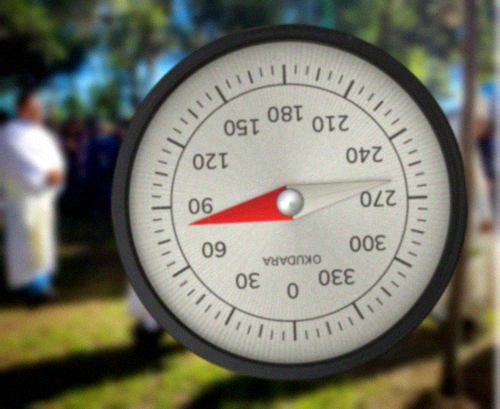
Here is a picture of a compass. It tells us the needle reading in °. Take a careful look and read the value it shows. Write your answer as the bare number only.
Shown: 80
